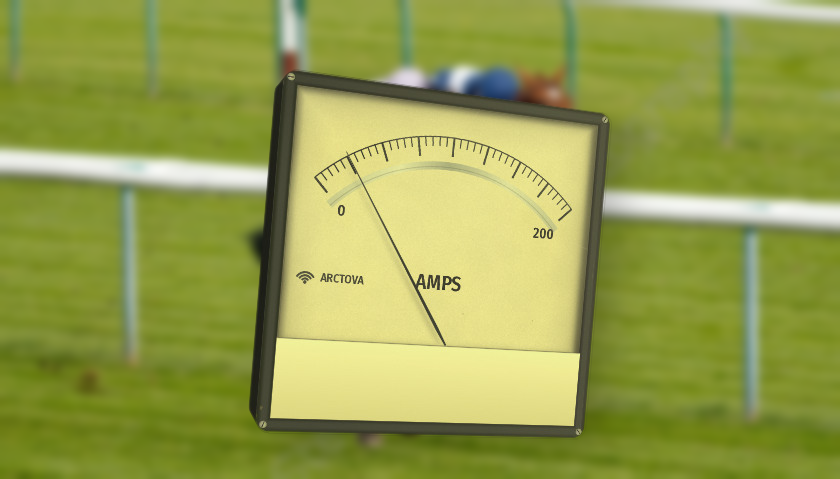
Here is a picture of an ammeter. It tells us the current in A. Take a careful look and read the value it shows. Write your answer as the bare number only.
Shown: 25
